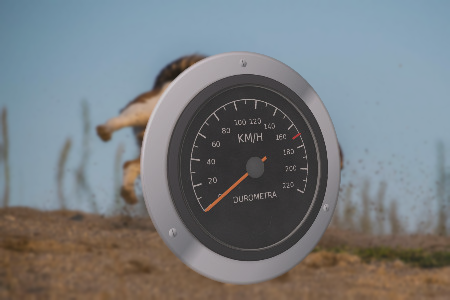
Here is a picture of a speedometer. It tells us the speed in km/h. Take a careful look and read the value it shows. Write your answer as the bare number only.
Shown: 0
